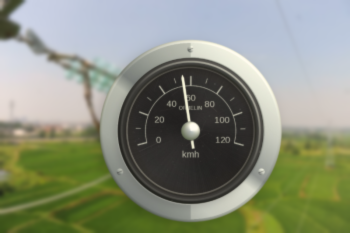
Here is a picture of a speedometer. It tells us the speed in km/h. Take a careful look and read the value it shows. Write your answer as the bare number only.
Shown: 55
